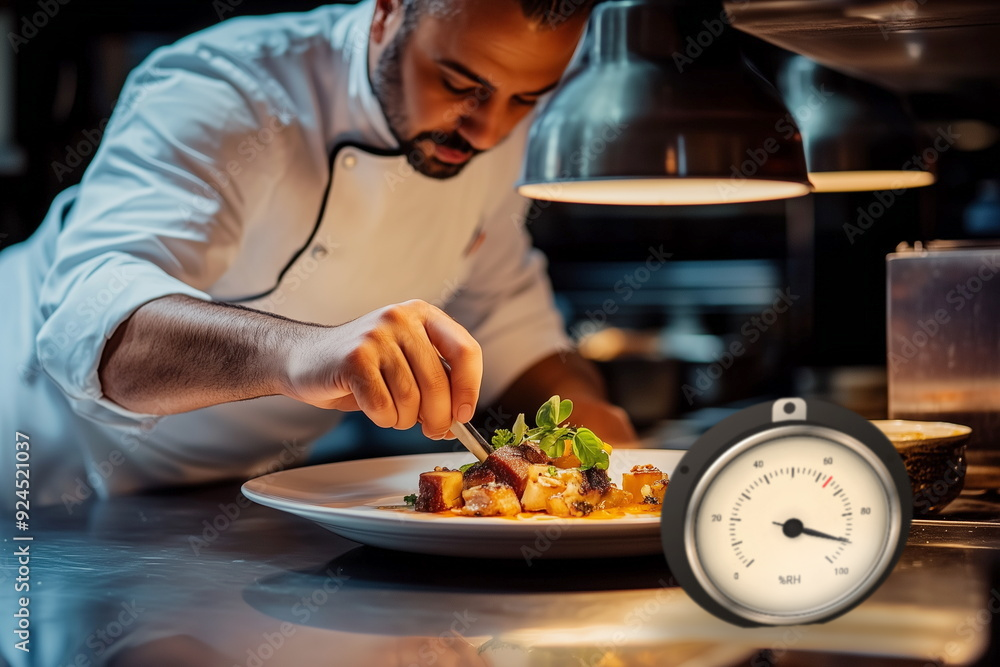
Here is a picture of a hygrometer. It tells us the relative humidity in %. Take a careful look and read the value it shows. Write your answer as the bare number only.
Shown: 90
